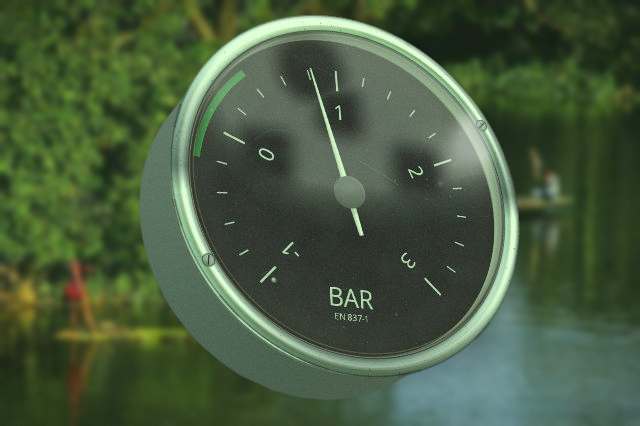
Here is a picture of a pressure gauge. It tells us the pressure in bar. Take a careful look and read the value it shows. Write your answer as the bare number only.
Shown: 0.8
